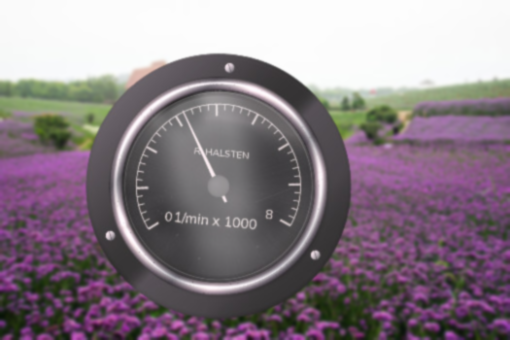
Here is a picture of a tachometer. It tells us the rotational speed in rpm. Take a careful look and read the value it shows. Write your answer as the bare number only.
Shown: 3200
